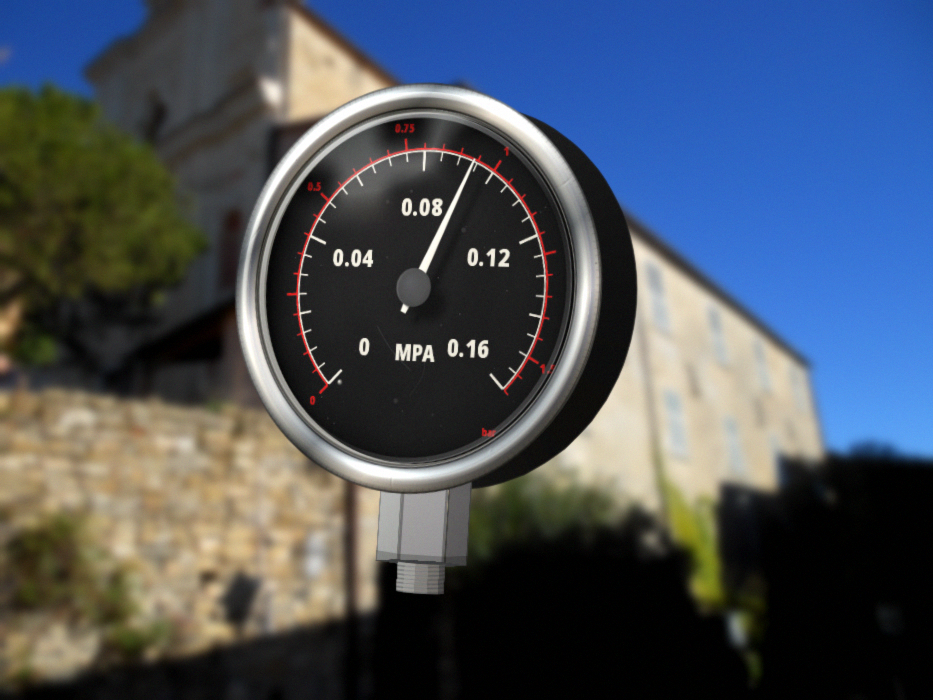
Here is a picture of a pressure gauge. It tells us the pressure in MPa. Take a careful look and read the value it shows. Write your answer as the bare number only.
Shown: 0.095
